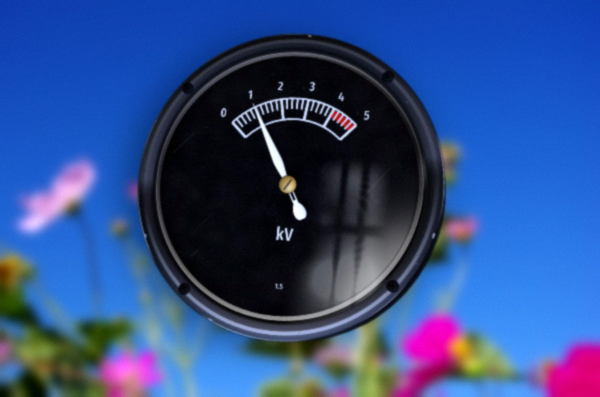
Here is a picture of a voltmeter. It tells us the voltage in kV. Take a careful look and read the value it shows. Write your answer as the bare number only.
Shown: 1
